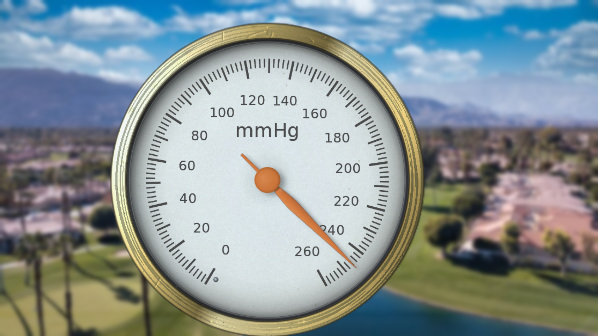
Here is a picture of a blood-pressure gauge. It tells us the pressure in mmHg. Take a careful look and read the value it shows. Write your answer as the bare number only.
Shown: 246
